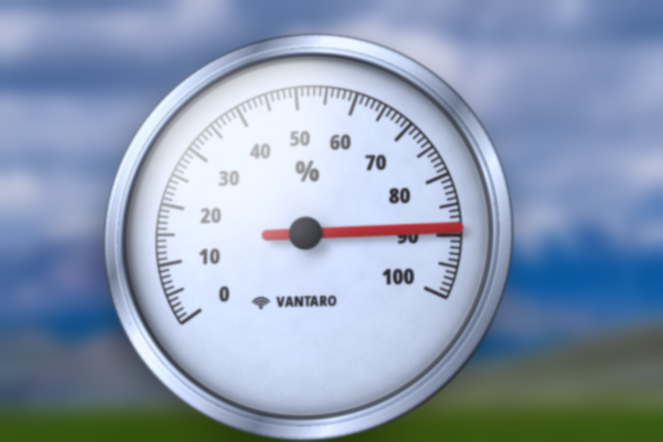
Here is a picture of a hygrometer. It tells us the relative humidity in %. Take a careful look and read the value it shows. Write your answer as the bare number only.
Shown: 89
